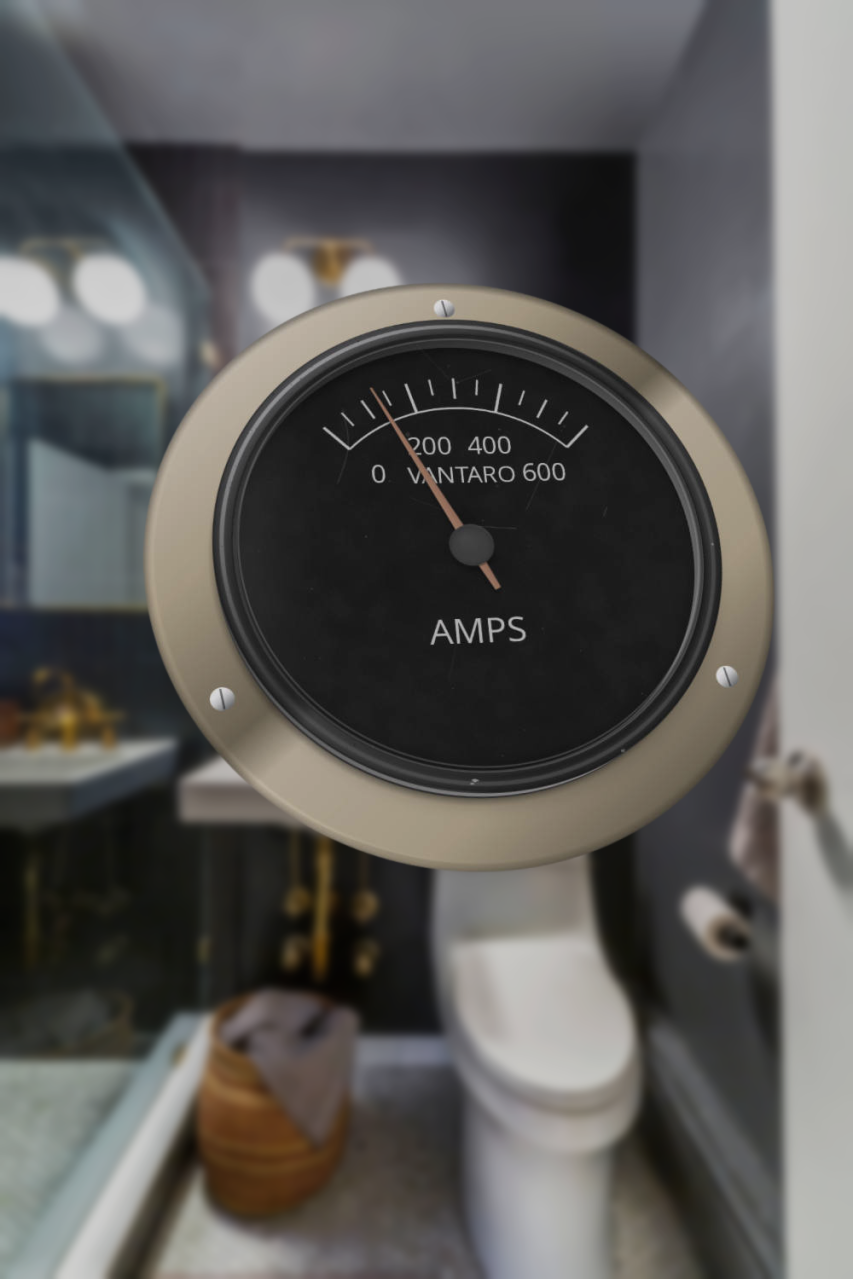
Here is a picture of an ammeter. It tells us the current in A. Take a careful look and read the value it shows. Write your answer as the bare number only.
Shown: 125
